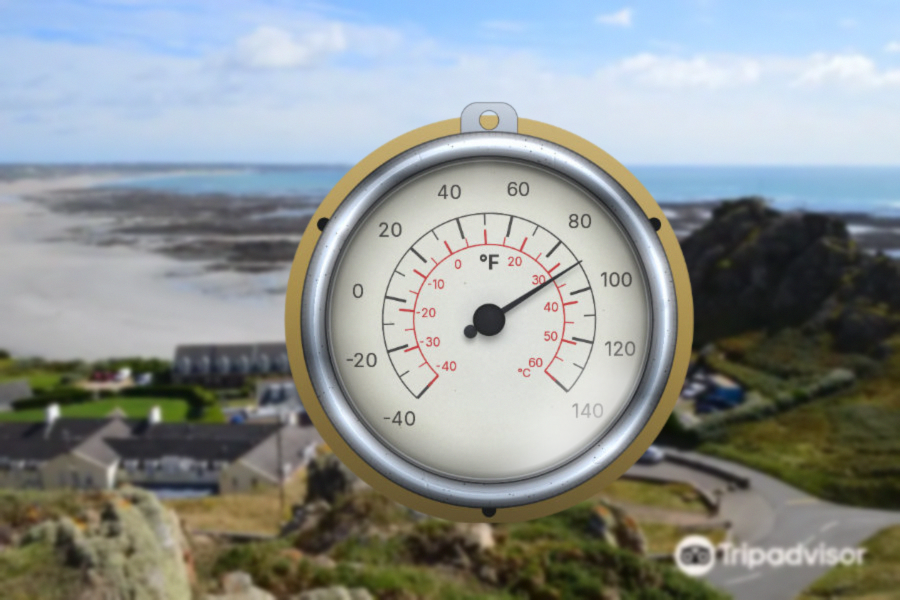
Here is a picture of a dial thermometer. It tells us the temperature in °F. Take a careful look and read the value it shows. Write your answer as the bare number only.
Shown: 90
